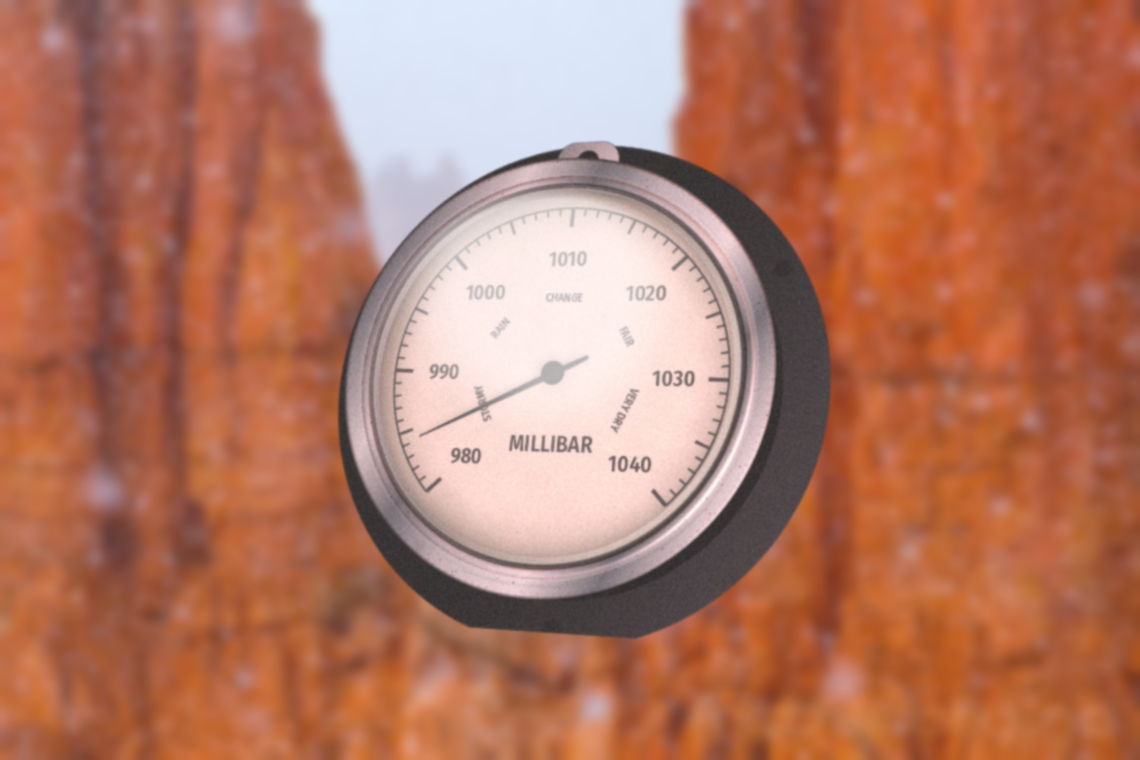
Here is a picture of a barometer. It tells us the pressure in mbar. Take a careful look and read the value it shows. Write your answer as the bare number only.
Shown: 984
